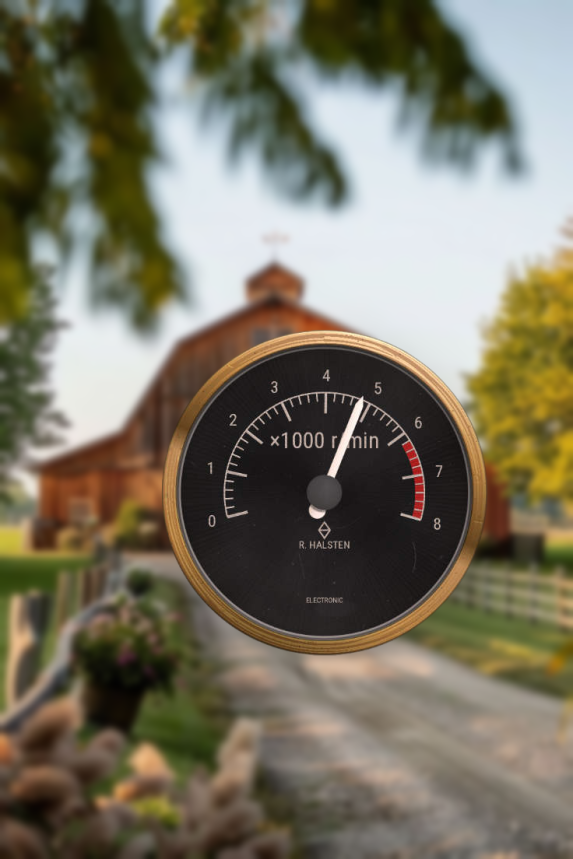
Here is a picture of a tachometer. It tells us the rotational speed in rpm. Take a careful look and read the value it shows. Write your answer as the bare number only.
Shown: 4800
